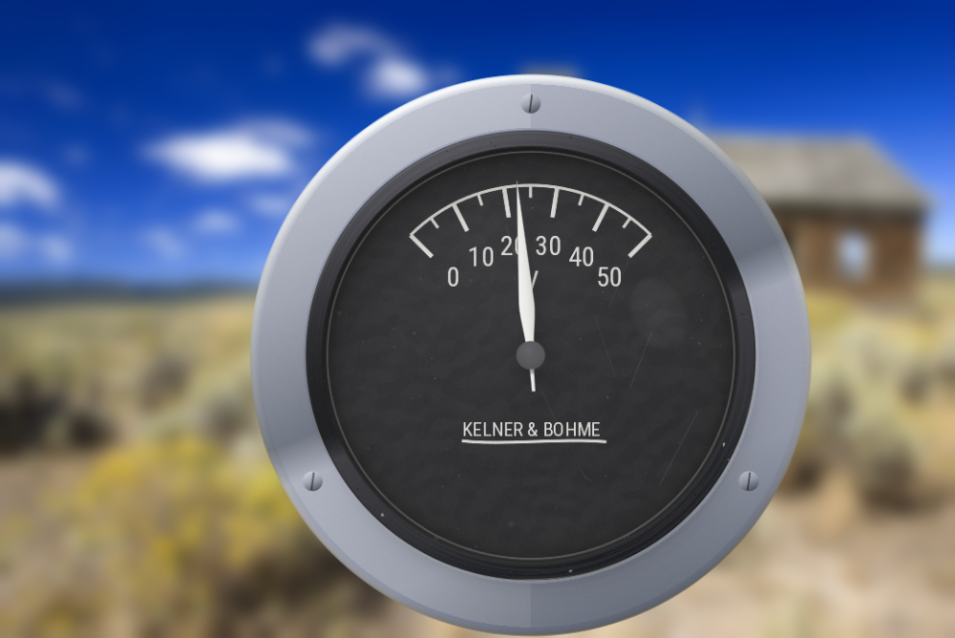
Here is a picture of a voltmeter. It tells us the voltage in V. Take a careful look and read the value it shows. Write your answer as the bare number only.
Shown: 22.5
